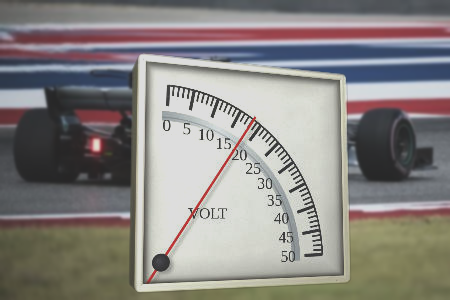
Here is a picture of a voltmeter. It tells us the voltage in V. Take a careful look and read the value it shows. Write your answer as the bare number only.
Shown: 18
